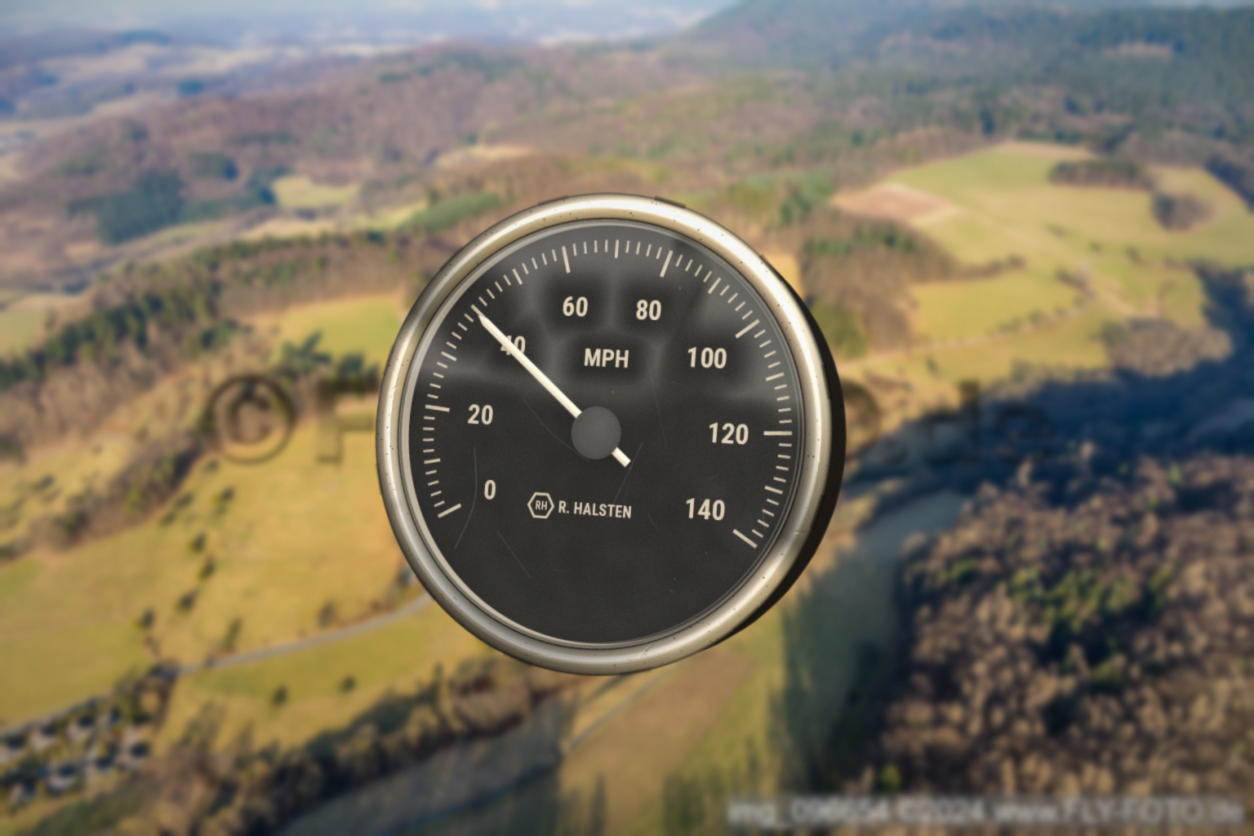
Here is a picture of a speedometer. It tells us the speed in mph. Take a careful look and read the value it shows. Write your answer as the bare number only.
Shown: 40
